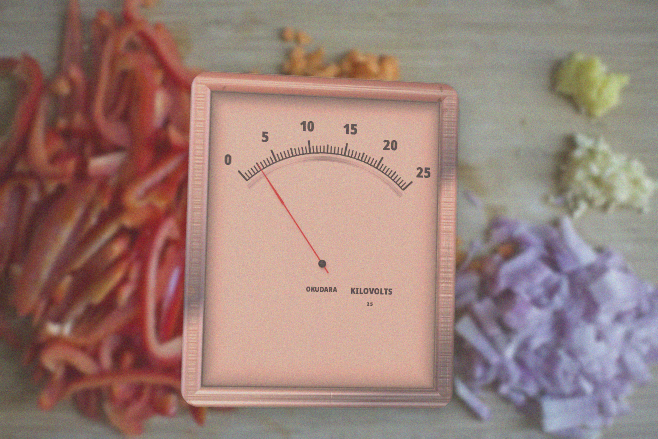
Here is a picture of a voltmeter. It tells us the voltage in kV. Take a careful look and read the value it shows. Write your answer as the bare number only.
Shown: 2.5
